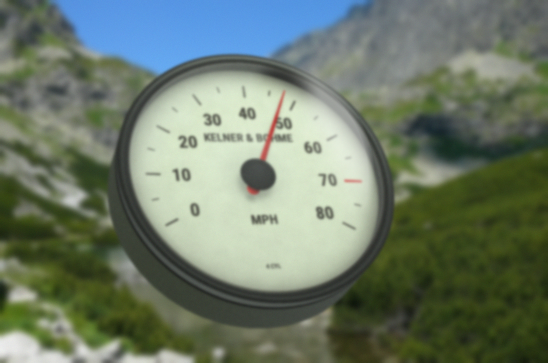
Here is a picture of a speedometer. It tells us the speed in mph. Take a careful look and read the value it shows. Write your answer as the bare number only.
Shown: 47.5
